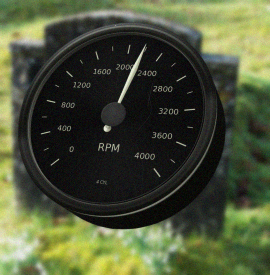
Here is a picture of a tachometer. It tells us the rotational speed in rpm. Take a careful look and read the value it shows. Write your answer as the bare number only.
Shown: 2200
